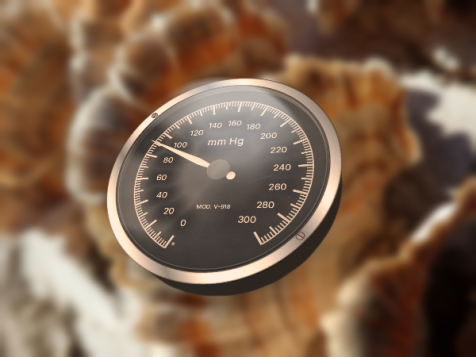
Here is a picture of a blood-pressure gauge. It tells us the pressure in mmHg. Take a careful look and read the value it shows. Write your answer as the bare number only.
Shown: 90
